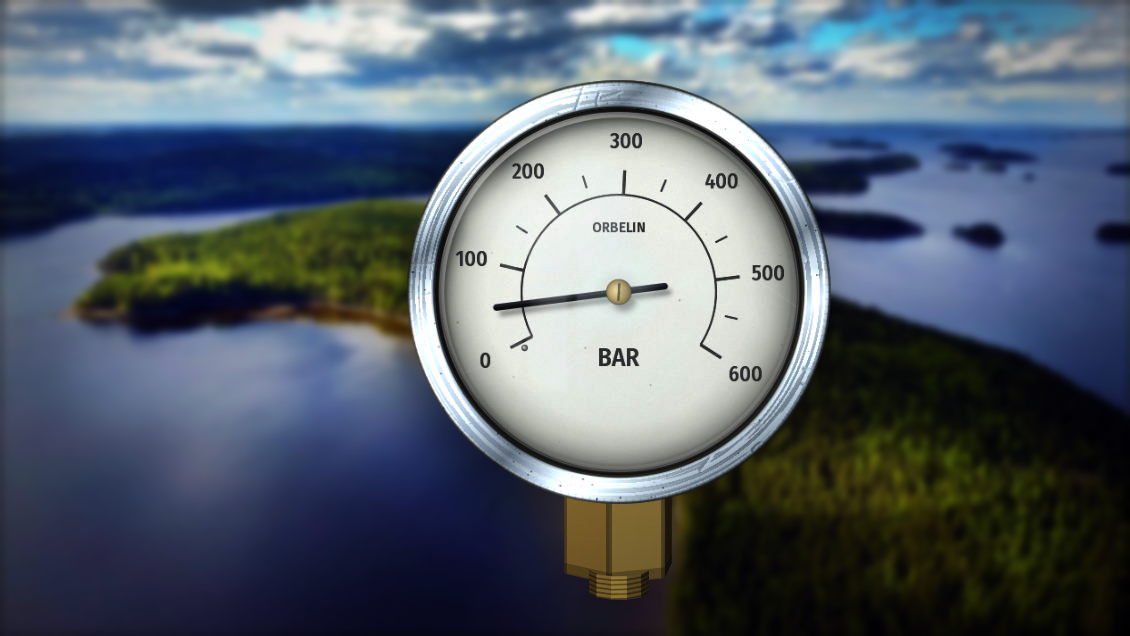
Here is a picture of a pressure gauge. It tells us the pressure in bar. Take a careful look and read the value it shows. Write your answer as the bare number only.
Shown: 50
